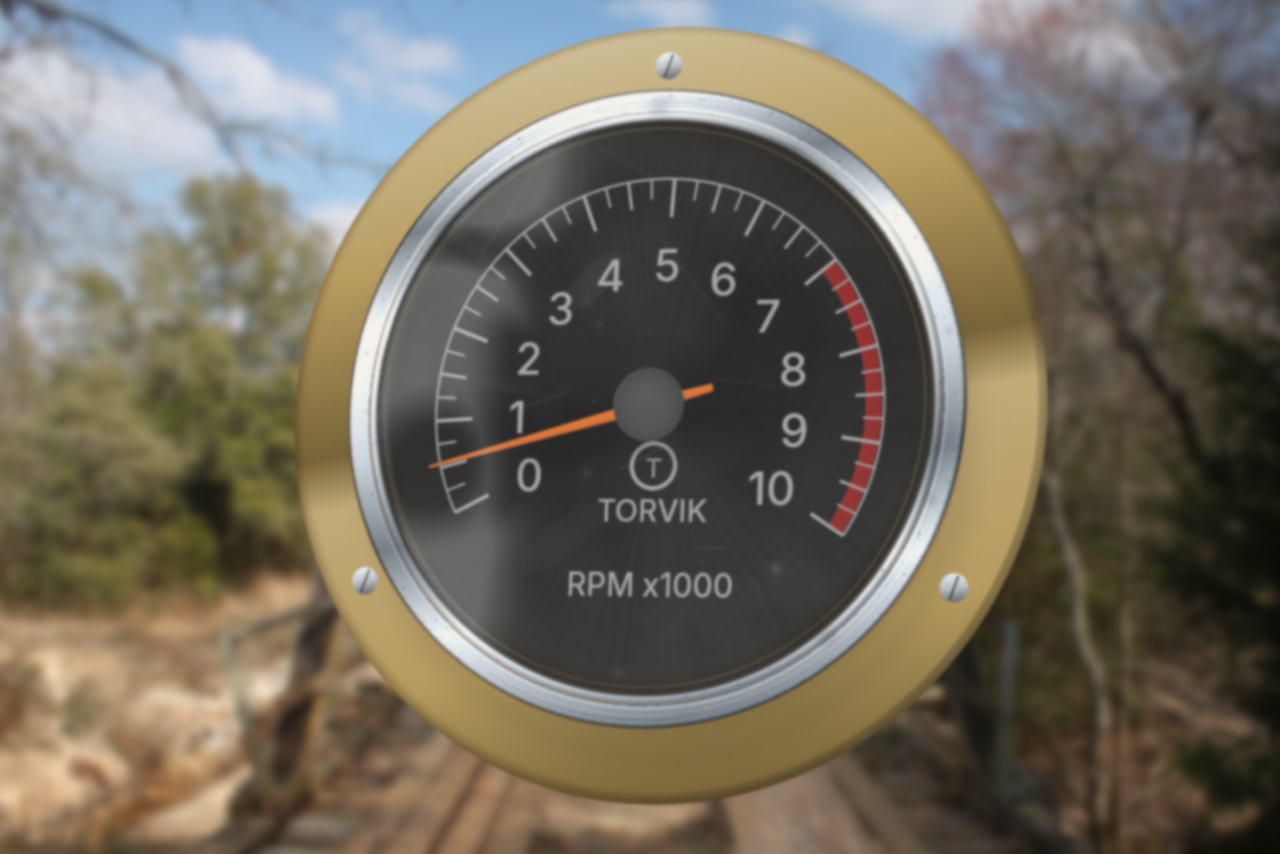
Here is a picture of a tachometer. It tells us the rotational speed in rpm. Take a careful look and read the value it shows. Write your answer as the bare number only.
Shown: 500
